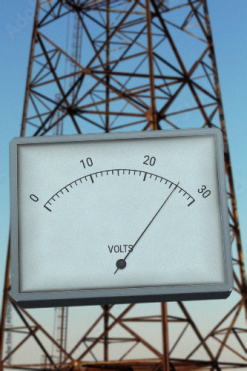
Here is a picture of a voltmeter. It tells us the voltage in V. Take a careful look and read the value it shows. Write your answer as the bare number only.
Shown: 26
